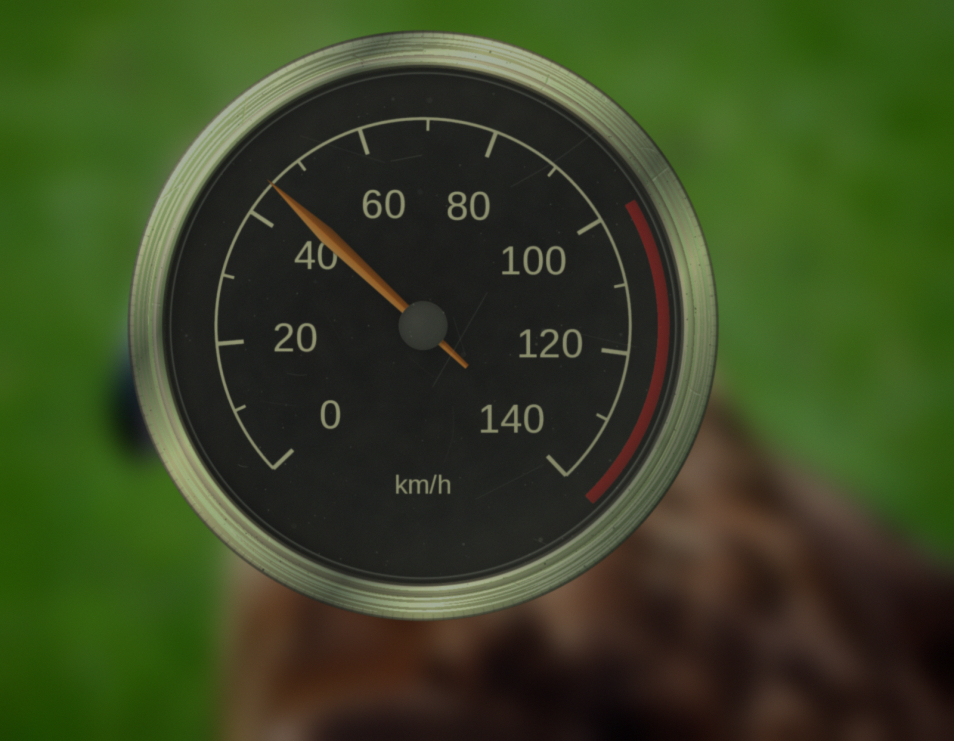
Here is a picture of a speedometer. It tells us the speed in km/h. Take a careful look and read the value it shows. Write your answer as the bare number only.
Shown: 45
